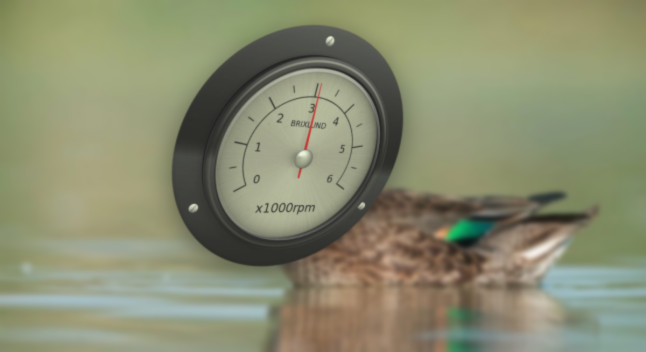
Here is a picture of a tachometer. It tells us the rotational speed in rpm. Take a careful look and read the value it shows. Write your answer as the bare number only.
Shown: 3000
